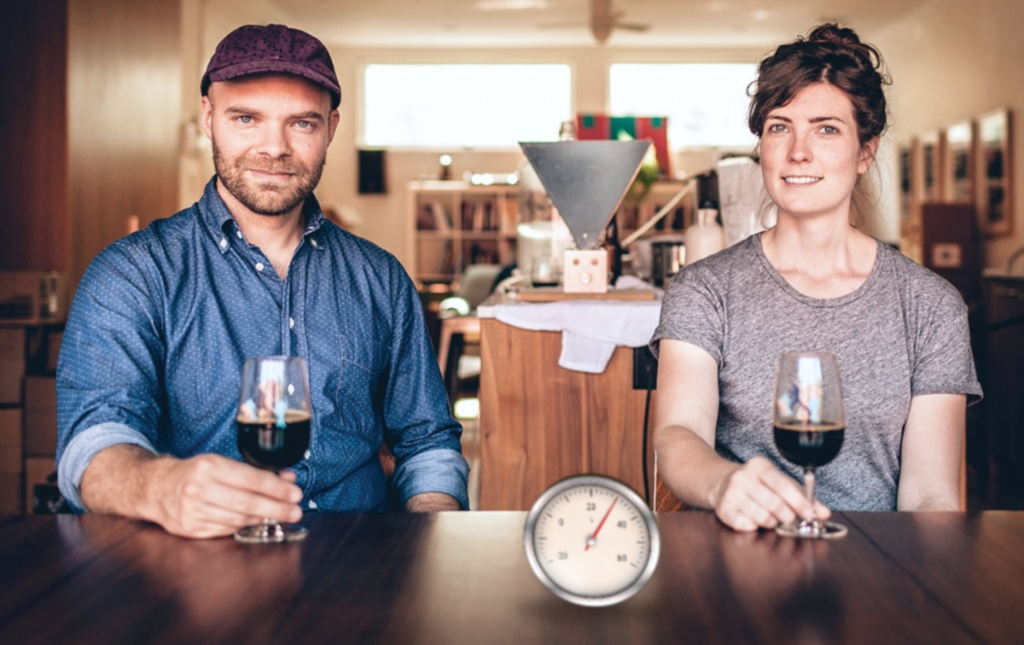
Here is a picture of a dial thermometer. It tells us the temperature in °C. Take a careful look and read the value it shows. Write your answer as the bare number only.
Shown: 30
